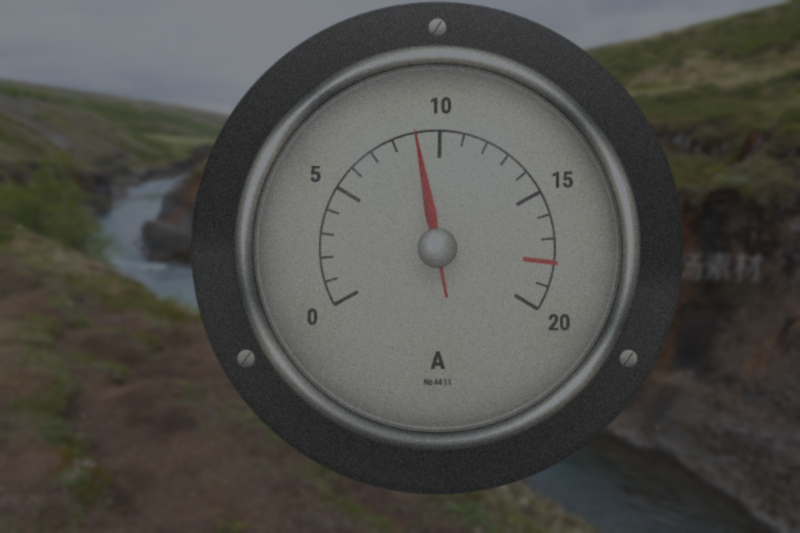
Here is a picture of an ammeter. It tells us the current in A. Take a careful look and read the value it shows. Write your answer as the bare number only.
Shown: 9
